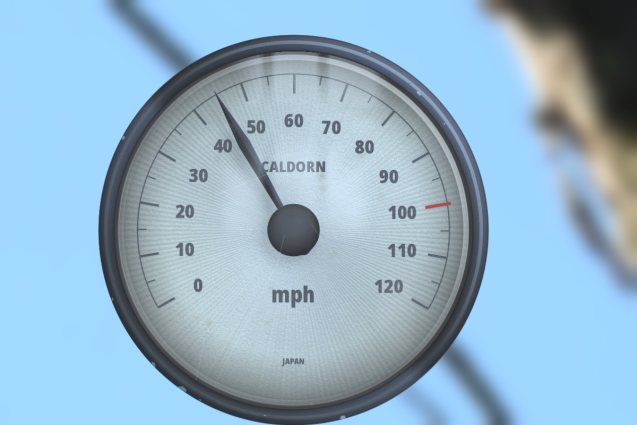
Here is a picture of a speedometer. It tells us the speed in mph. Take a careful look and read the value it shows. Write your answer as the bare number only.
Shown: 45
